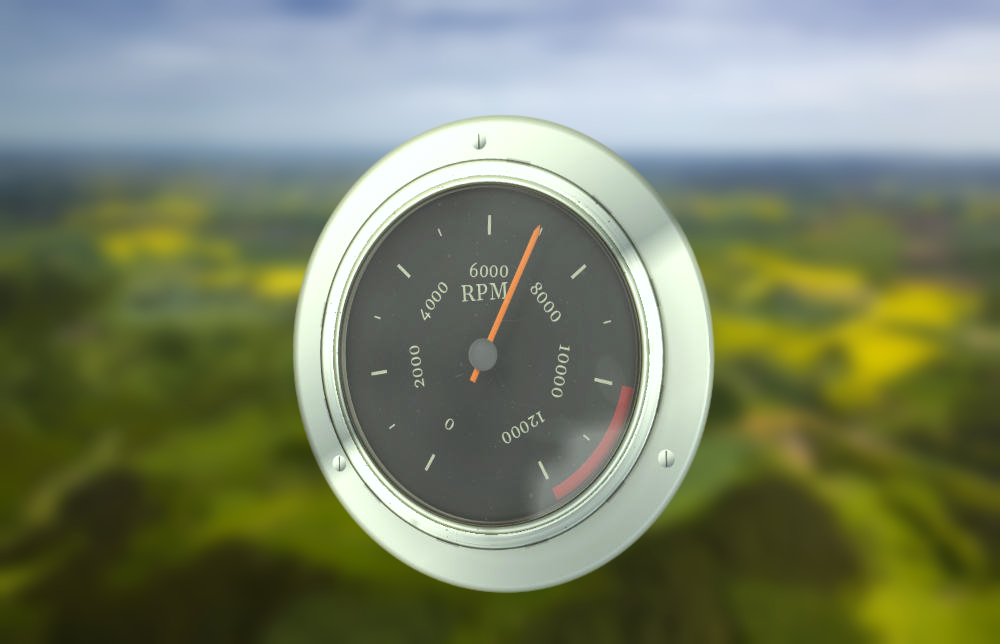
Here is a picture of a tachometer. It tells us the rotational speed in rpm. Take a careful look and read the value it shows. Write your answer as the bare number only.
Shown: 7000
